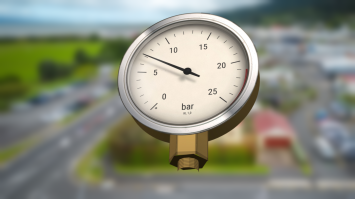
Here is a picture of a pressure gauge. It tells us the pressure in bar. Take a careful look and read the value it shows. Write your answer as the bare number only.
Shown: 7
